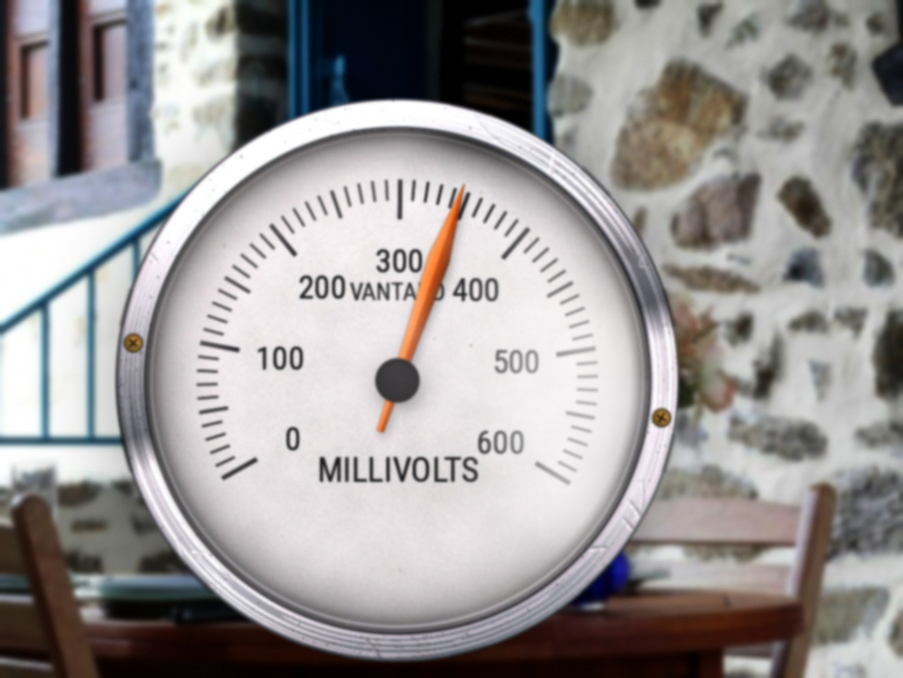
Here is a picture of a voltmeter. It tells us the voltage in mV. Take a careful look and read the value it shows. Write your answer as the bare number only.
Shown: 345
